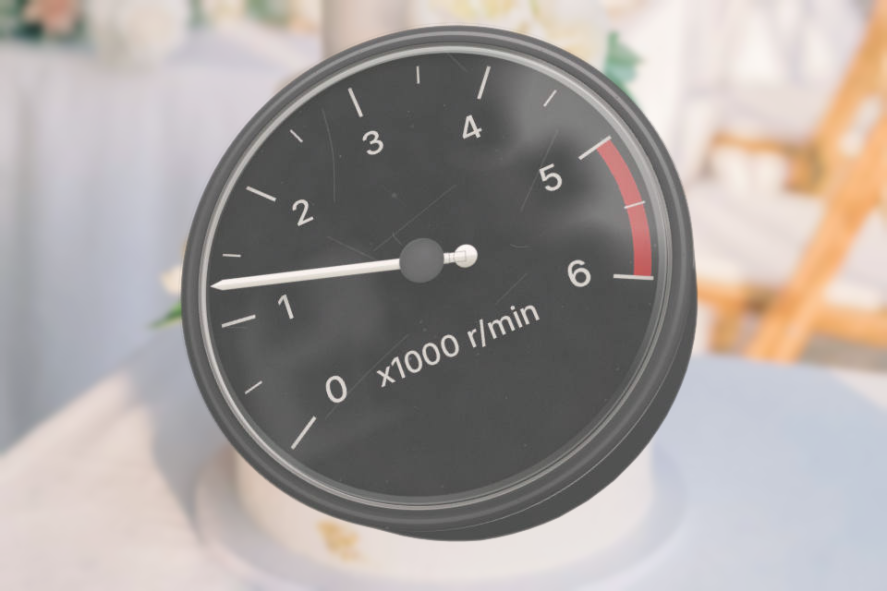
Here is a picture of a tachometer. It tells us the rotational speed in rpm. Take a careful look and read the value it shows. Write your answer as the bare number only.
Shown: 1250
